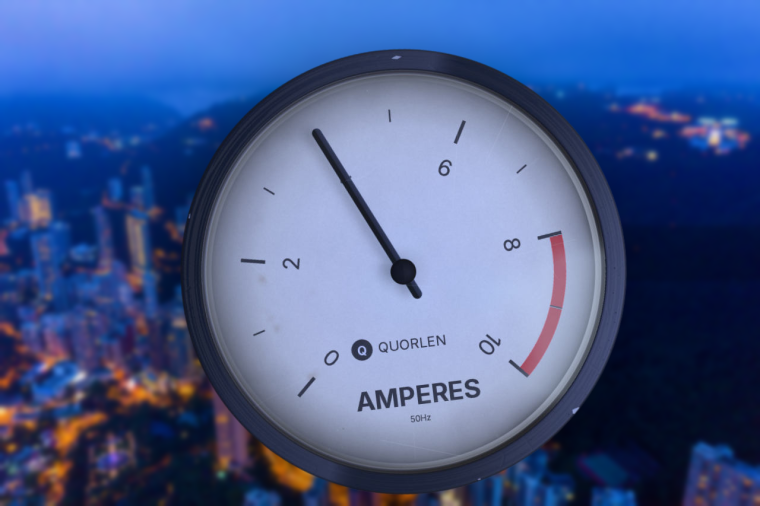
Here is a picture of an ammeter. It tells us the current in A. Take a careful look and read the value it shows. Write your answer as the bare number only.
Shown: 4
